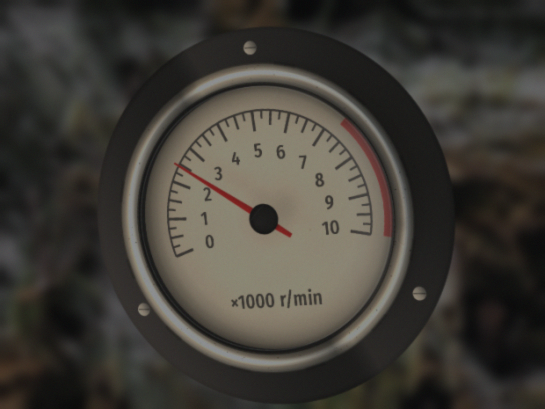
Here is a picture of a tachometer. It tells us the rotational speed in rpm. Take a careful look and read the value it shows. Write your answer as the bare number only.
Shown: 2500
